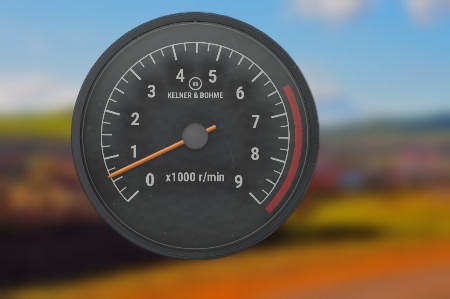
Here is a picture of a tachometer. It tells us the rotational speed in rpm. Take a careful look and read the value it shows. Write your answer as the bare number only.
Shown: 625
